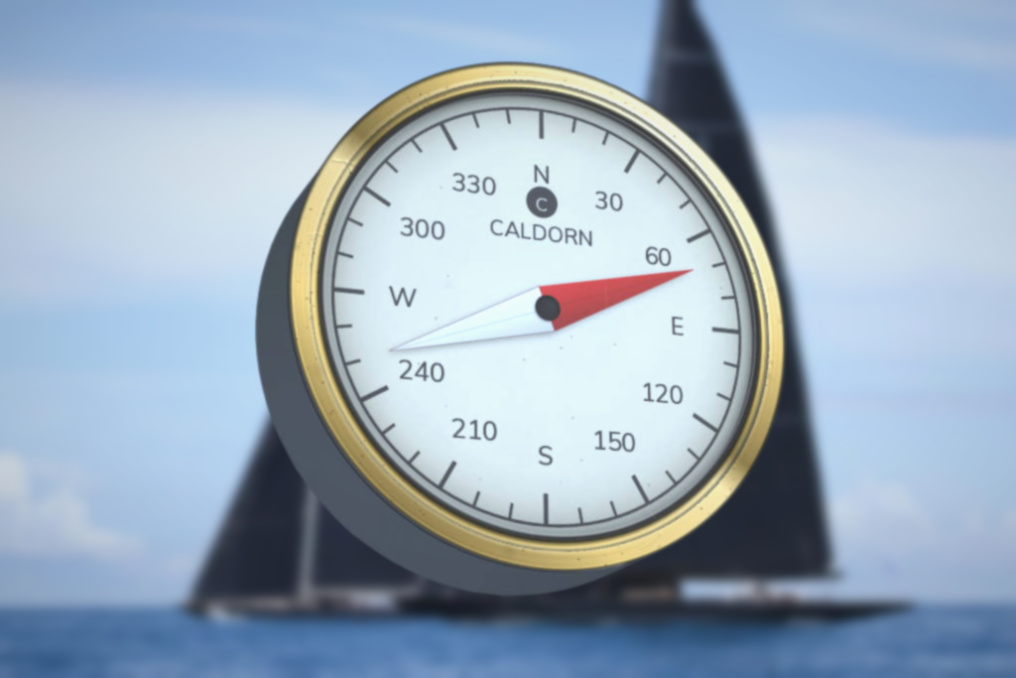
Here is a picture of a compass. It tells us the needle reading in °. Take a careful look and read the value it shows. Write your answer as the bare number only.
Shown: 70
